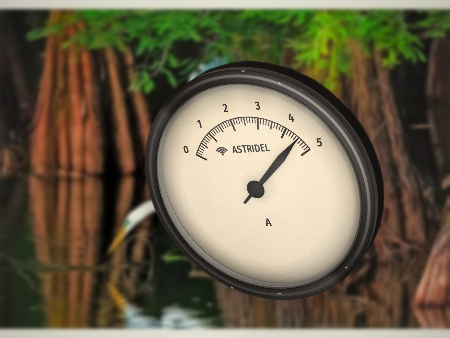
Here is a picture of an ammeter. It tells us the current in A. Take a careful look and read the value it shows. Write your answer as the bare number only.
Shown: 4.5
